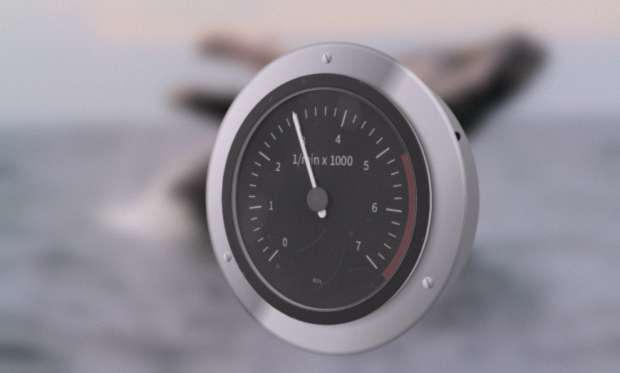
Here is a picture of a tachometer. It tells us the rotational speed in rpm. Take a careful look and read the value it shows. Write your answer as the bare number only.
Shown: 3000
